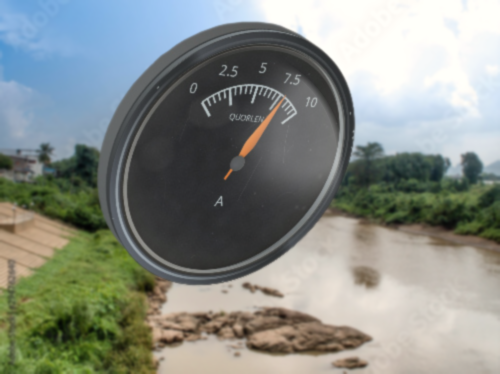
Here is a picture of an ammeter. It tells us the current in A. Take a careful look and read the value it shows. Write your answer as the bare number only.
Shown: 7.5
